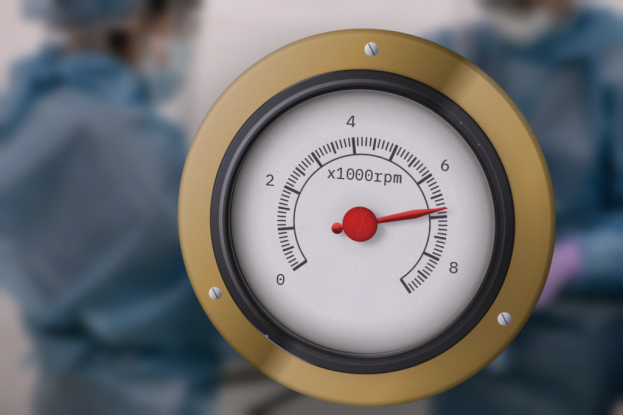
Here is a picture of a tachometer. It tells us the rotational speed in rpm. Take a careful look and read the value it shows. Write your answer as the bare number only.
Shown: 6800
